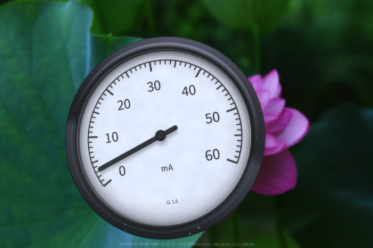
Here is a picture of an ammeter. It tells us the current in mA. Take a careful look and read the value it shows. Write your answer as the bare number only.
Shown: 3
